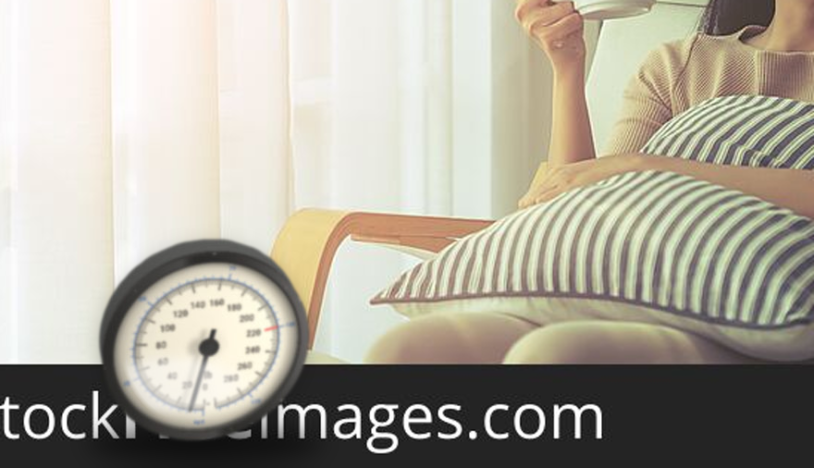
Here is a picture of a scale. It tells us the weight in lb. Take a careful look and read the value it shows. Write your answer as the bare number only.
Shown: 10
